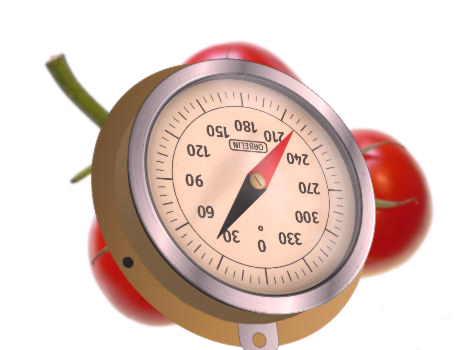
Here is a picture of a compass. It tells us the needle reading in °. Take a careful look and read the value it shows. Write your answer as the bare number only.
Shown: 220
